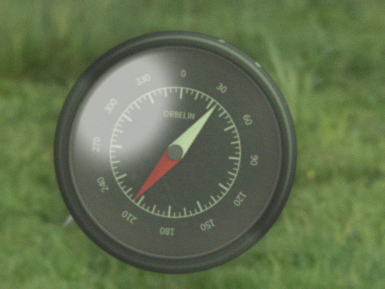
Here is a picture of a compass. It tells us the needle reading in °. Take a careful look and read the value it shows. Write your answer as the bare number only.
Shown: 215
